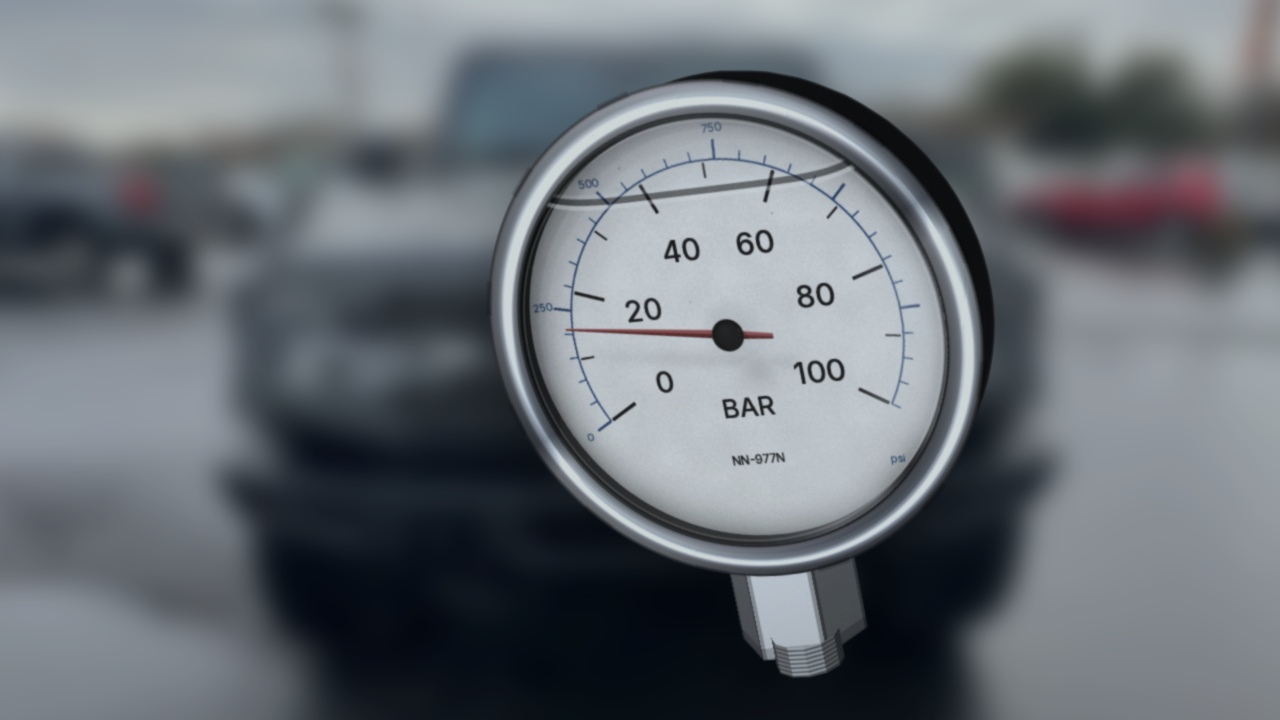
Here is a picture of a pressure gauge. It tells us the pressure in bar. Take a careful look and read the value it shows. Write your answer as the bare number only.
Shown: 15
